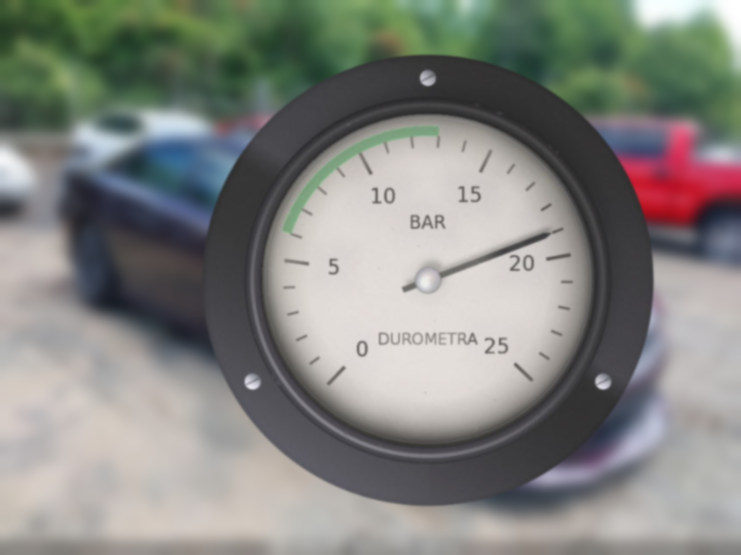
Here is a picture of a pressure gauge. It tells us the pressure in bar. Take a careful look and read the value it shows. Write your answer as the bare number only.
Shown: 19
